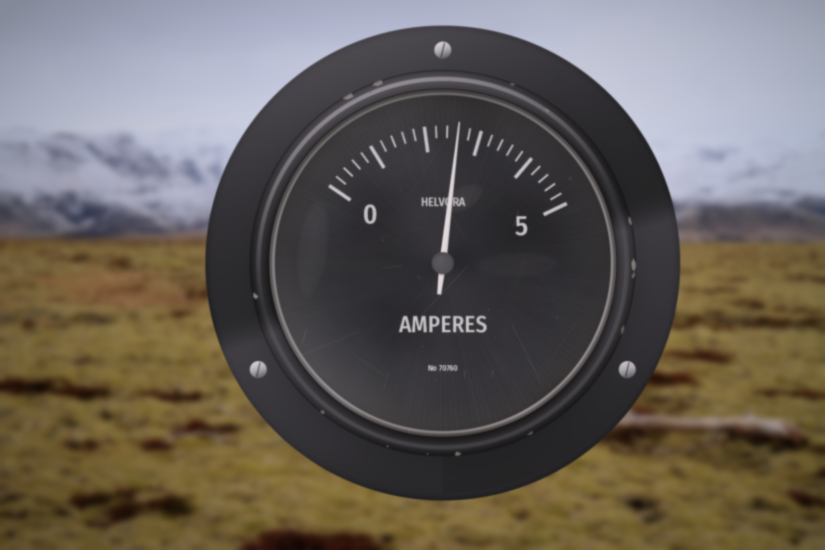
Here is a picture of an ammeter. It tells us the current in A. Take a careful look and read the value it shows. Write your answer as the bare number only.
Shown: 2.6
